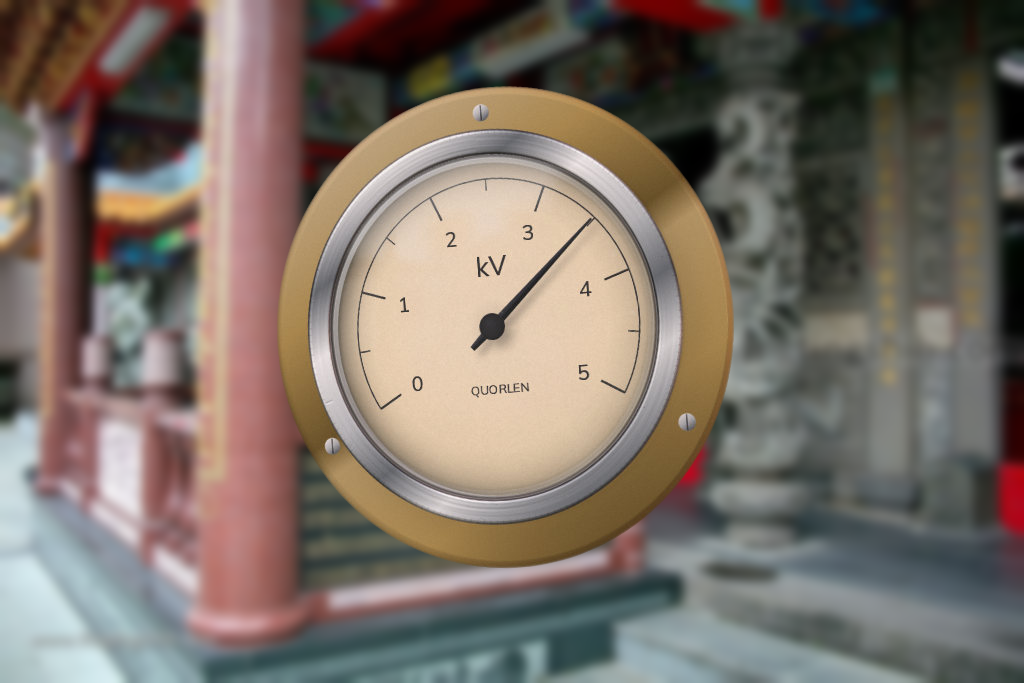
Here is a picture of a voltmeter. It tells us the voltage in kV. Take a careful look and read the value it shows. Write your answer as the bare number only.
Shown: 3.5
